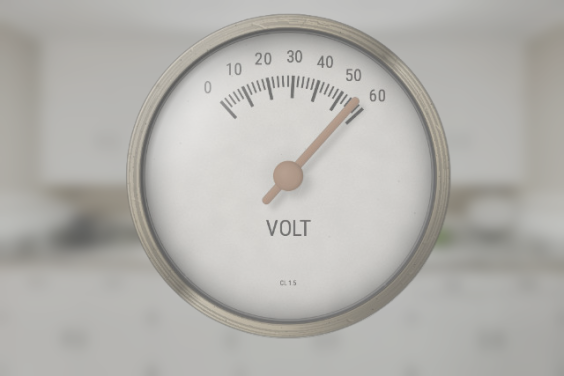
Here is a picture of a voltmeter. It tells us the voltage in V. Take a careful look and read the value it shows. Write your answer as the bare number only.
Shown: 56
